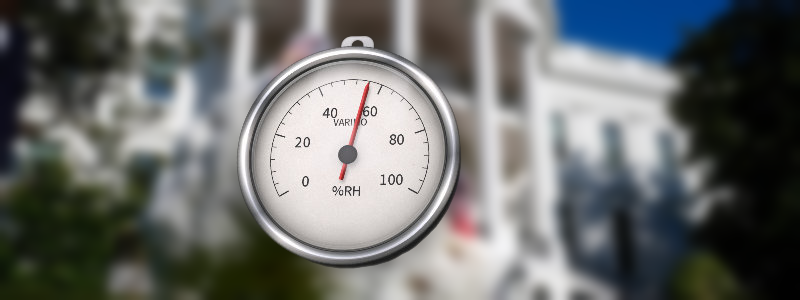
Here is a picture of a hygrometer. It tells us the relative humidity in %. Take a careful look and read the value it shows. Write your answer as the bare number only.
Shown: 56
